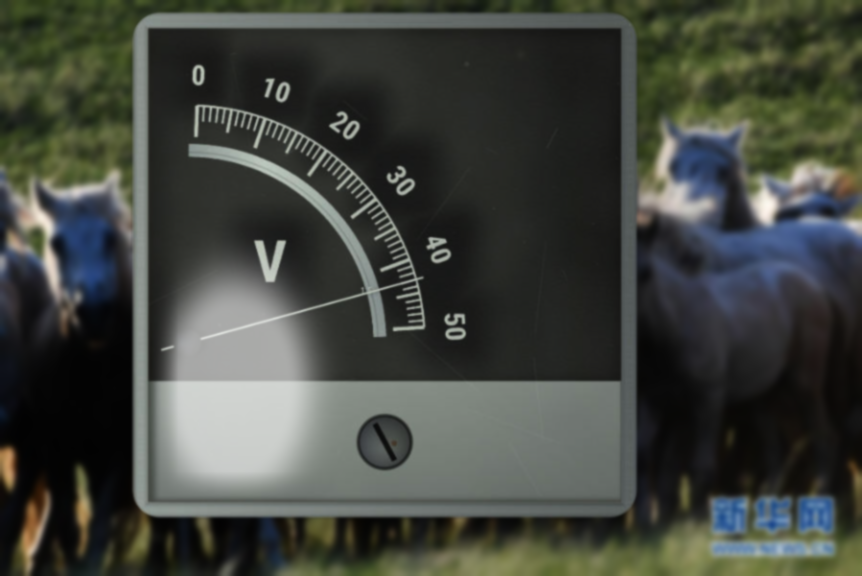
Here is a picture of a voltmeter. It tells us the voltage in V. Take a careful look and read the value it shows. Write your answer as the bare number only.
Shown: 43
